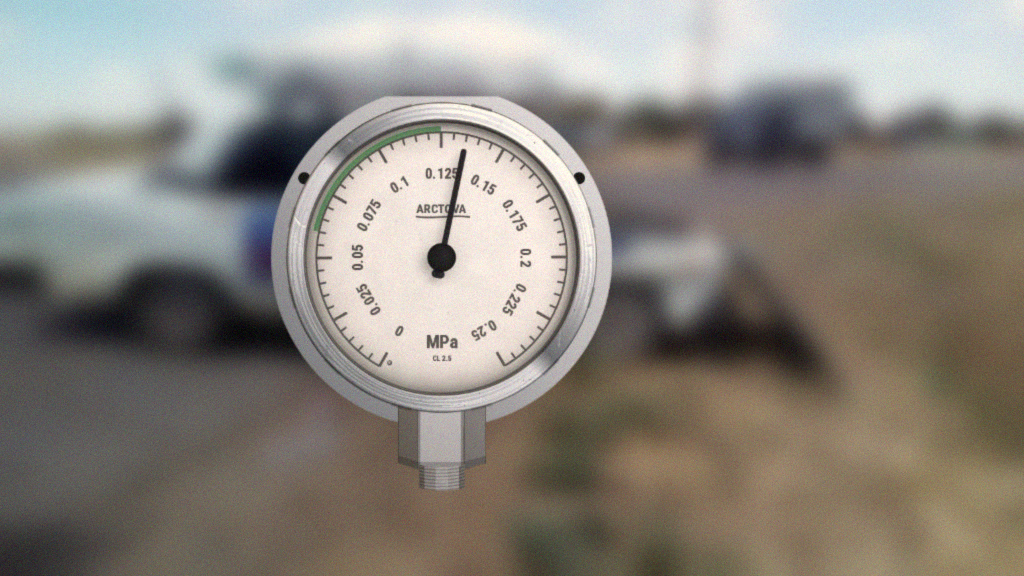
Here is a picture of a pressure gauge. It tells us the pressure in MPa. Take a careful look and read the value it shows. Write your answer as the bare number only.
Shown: 0.135
